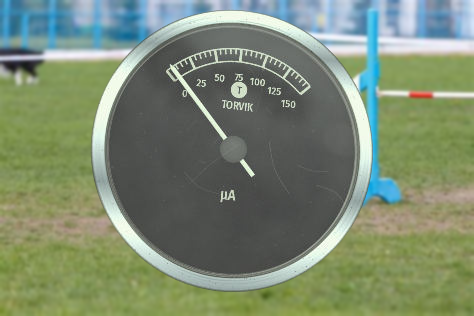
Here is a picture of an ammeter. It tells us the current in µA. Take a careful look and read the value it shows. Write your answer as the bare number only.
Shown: 5
